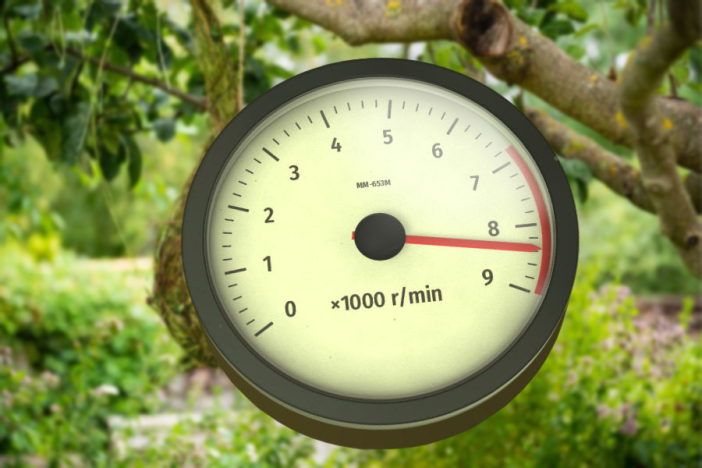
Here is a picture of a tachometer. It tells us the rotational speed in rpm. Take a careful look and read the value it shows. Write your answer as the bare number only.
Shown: 8400
